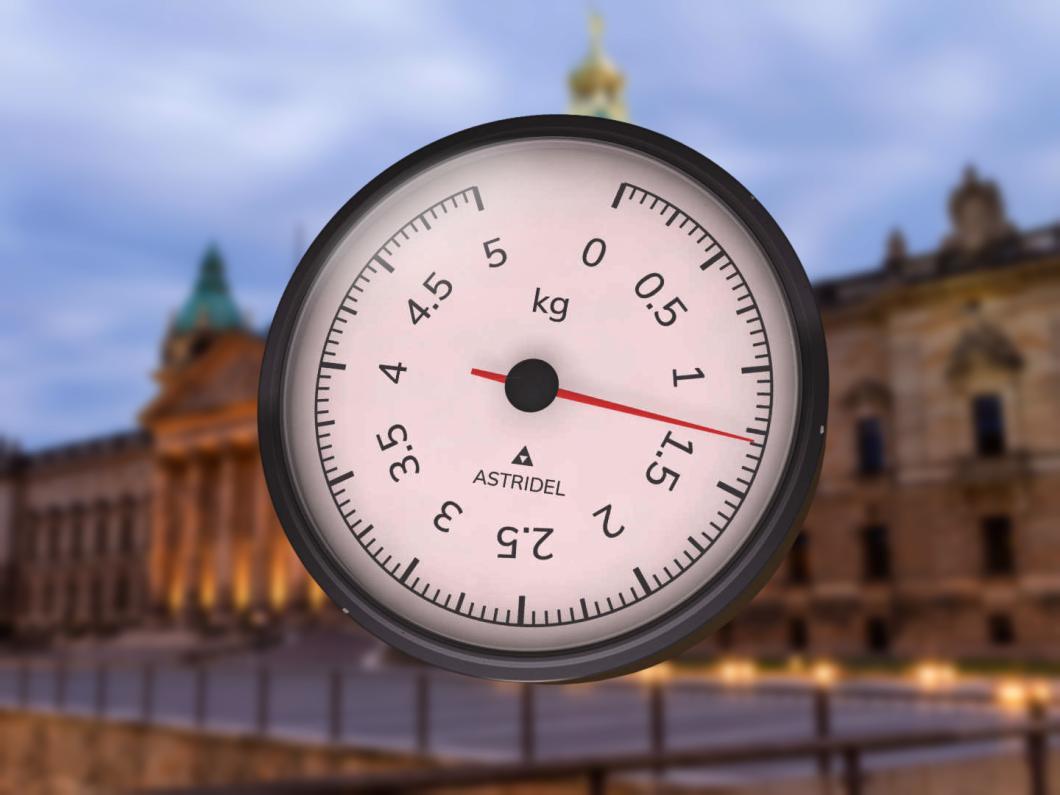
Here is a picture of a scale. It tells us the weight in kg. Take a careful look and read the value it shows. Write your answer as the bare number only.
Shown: 1.3
